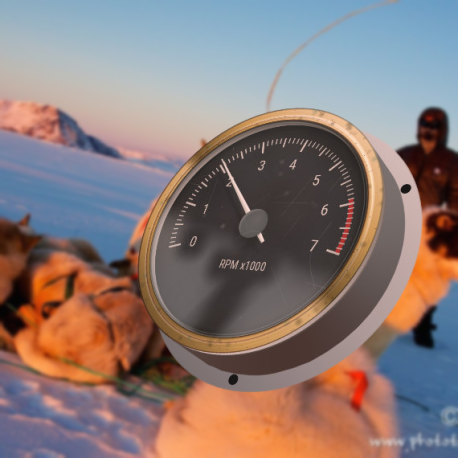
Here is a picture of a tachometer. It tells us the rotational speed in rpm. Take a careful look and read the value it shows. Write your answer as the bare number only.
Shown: 2100
